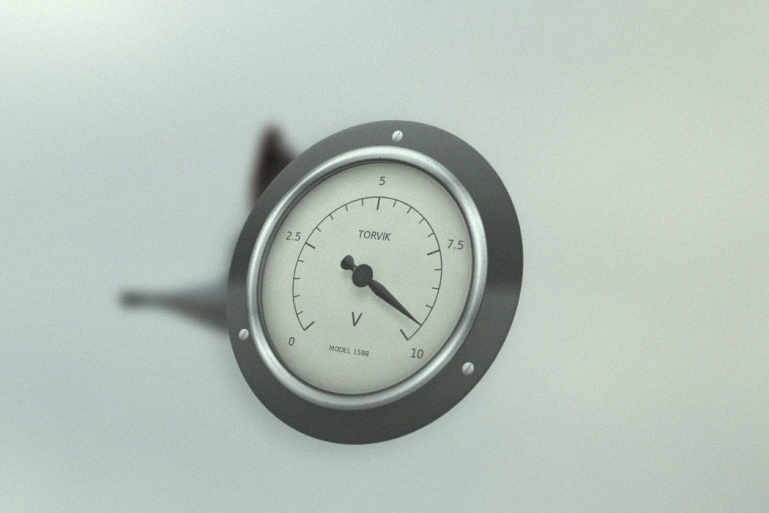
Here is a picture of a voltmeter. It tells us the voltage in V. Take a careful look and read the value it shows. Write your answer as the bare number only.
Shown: 9.5
